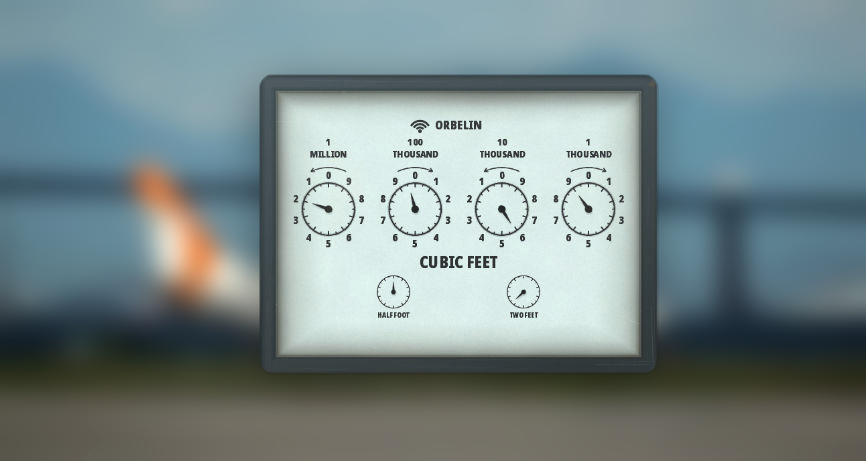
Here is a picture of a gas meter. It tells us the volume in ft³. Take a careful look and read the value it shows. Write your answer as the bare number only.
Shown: 195900
